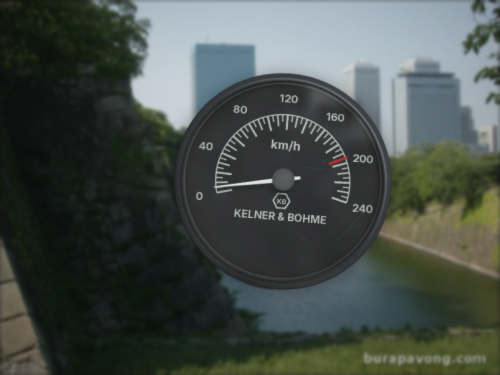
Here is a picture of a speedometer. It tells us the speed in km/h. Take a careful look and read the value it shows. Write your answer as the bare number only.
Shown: 5
